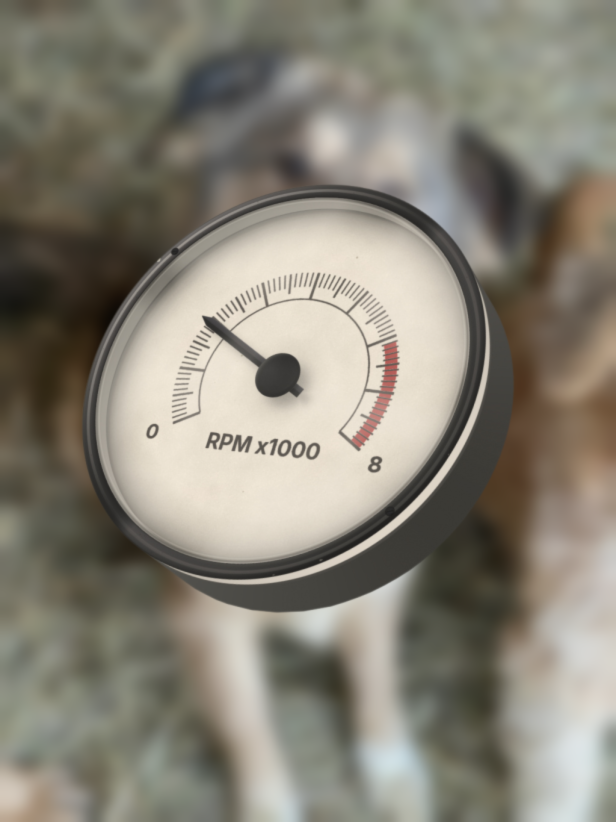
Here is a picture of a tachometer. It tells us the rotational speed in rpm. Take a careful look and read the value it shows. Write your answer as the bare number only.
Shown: 1900
